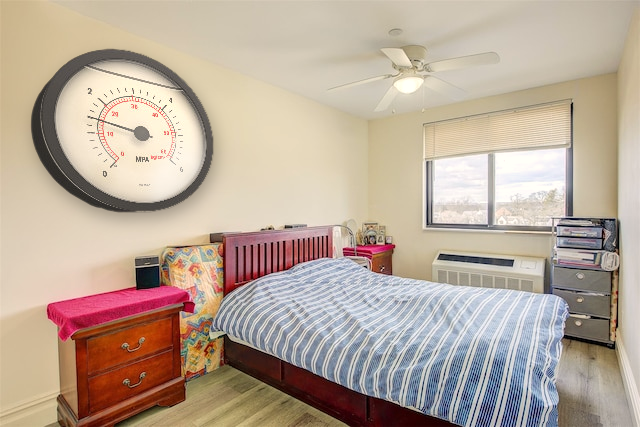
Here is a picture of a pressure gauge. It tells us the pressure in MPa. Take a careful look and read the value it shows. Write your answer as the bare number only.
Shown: 1.4
